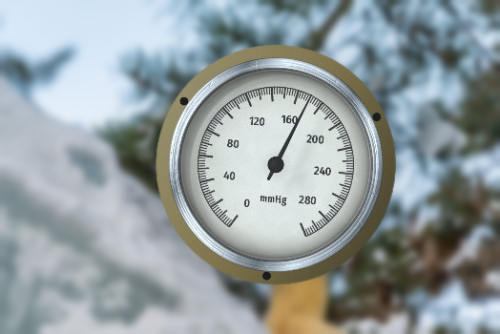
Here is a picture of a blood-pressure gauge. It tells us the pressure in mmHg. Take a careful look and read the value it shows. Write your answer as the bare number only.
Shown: 170
